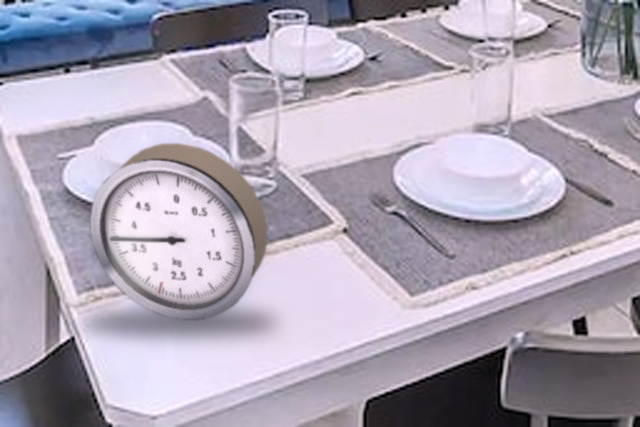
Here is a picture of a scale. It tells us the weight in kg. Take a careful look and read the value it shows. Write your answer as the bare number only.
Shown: 3.75
